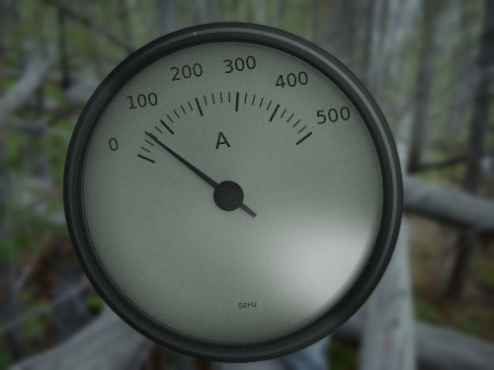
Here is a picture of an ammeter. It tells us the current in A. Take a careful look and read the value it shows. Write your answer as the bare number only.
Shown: 60
